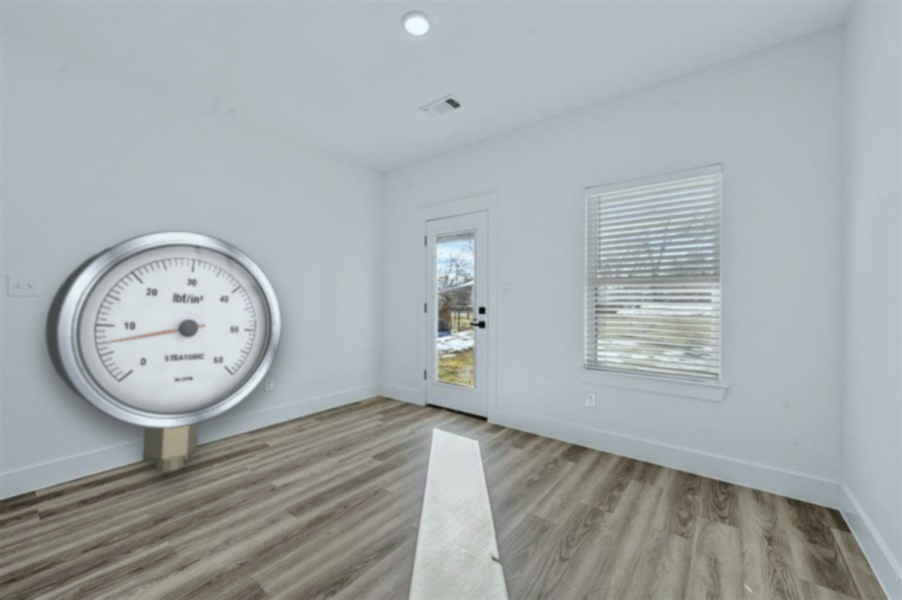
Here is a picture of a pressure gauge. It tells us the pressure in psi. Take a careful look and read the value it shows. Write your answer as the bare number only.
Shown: 7
